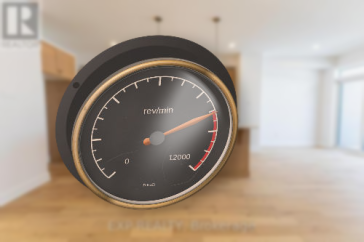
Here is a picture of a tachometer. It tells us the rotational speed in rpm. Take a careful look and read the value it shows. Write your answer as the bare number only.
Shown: 9000
